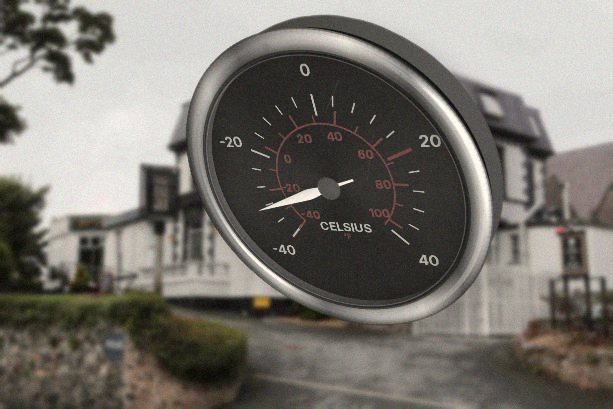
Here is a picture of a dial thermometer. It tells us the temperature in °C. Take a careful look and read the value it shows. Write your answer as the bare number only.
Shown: -32
